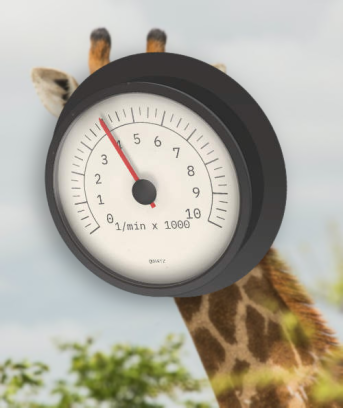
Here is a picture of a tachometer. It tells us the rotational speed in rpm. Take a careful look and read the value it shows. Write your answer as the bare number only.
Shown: 4000
